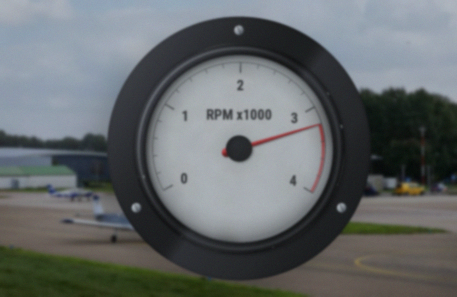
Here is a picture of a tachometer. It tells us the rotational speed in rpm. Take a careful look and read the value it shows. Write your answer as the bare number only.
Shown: 3200
